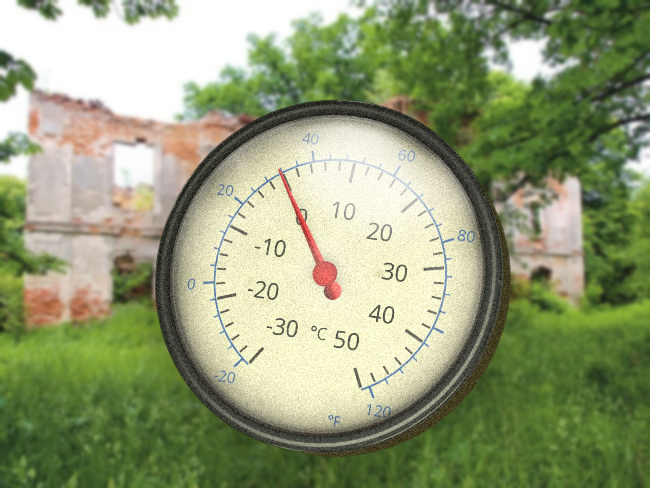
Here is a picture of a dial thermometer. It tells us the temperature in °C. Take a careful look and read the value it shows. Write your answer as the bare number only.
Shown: 0
